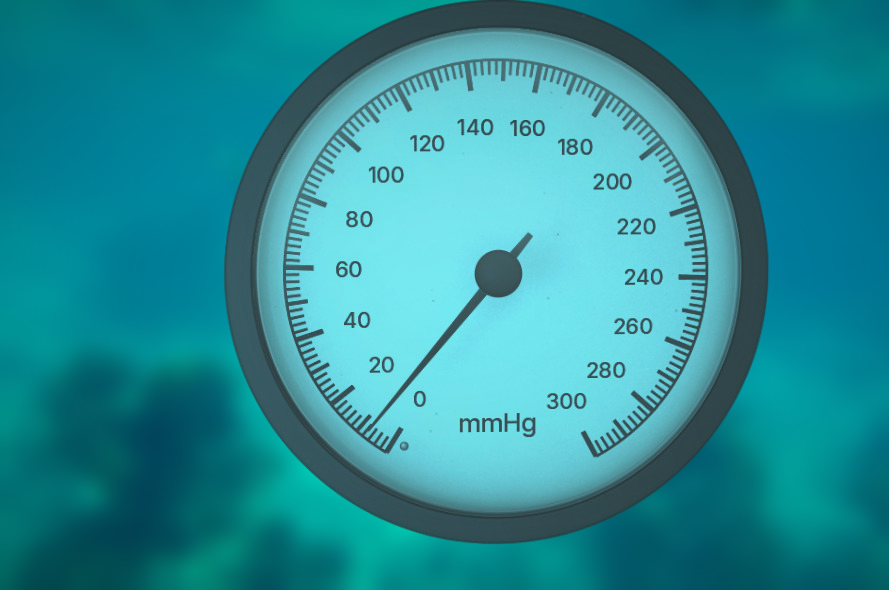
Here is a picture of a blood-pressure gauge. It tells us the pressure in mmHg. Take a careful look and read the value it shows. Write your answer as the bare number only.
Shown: 8
